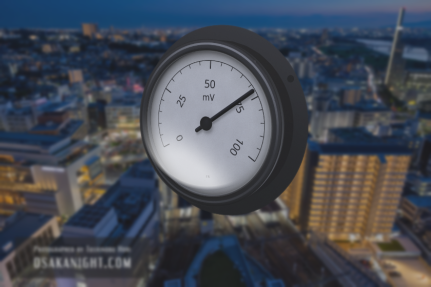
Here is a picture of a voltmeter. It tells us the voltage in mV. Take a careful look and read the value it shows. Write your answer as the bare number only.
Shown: 72.5
